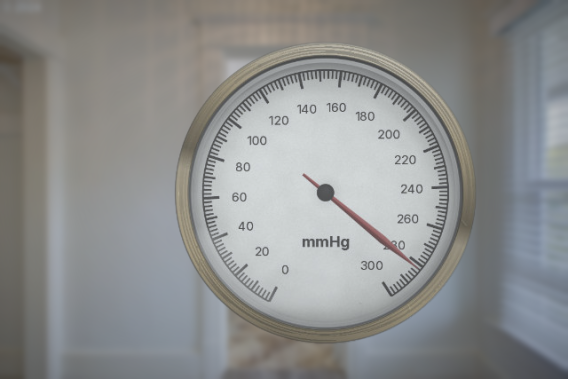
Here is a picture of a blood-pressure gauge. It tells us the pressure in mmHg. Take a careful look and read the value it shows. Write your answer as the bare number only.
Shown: 282
